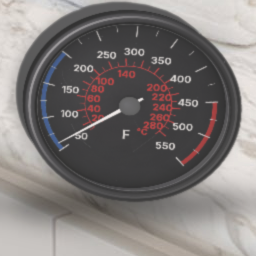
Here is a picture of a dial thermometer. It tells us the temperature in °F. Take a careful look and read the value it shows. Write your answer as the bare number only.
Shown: 62.5
